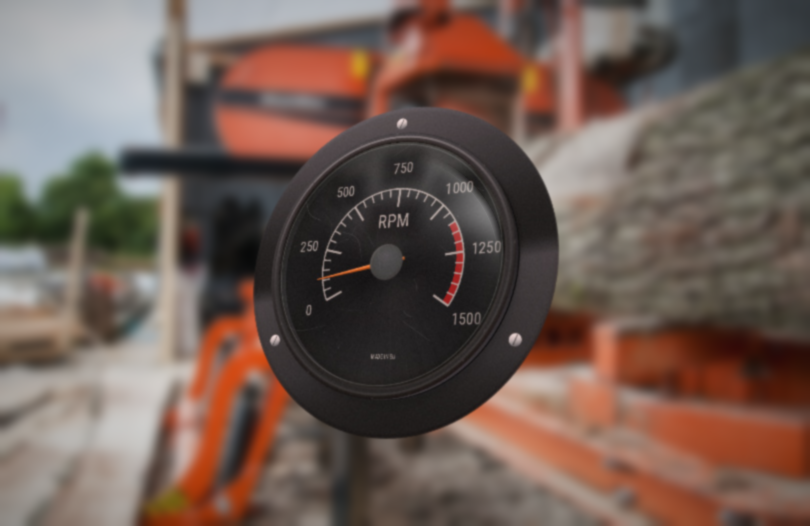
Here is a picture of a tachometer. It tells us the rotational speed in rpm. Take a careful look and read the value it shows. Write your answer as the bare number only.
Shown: 100
